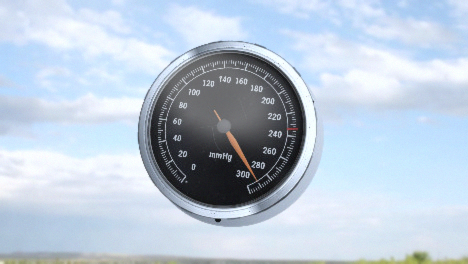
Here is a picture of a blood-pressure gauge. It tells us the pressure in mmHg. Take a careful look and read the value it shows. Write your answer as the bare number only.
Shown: 290
